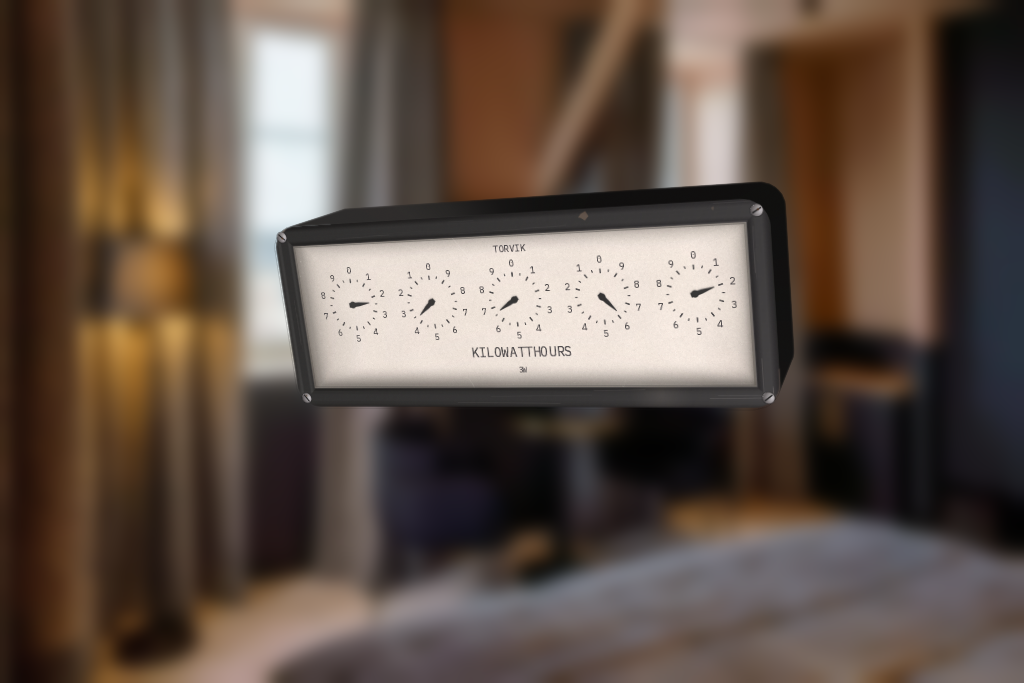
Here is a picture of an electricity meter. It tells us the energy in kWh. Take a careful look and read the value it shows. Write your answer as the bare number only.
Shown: 23662
